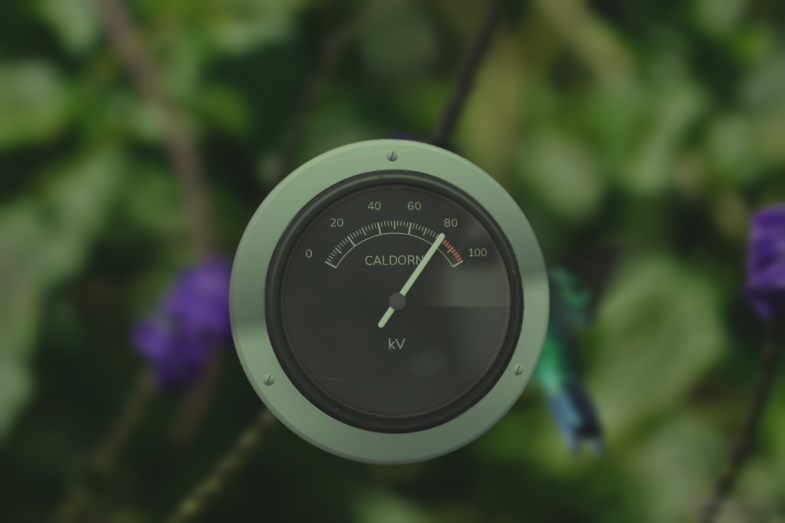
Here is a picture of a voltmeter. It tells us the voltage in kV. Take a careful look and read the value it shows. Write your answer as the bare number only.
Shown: 80
